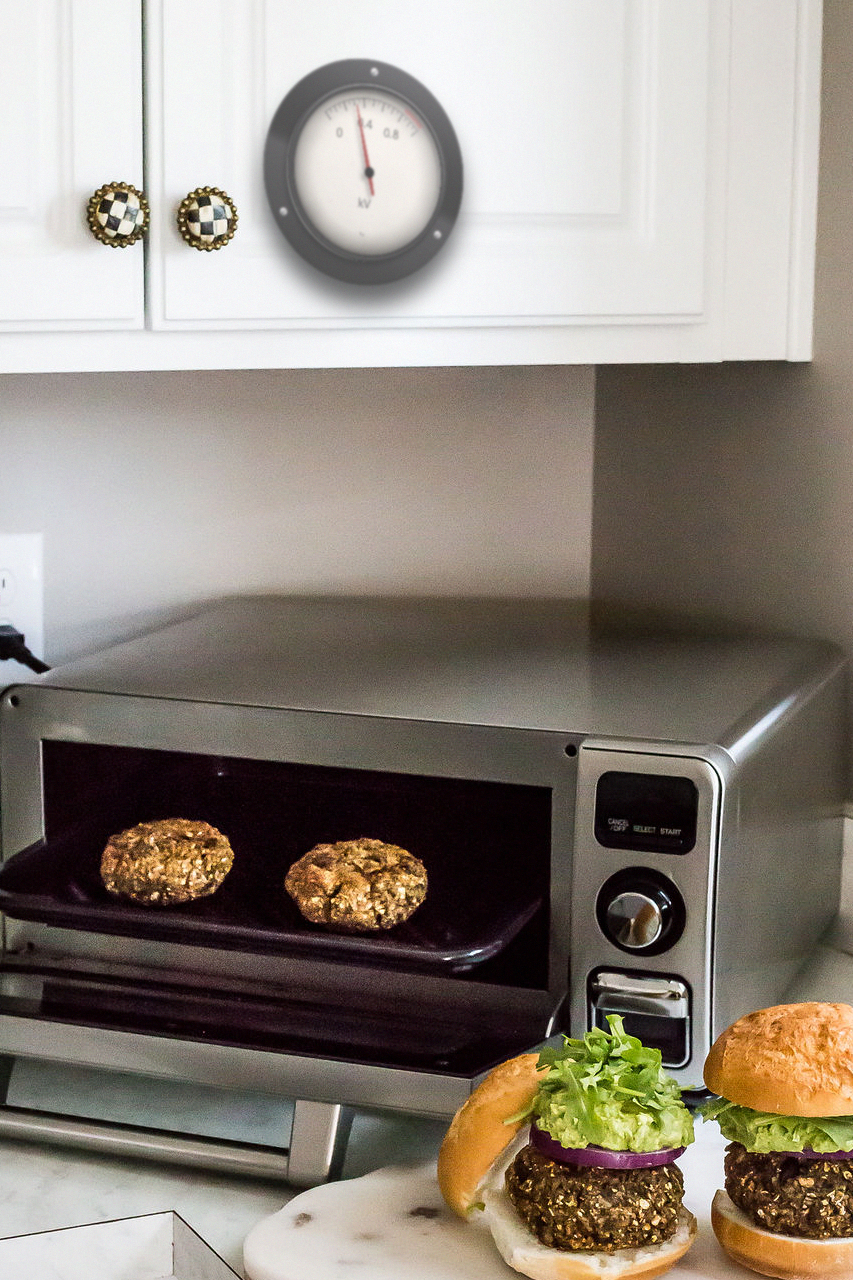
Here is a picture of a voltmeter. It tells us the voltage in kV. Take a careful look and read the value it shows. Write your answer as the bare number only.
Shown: 0.3
